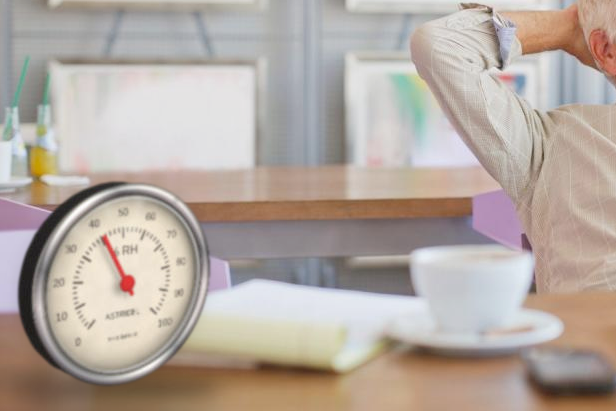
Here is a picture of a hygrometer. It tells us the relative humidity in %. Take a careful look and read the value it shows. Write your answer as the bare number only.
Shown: 40
